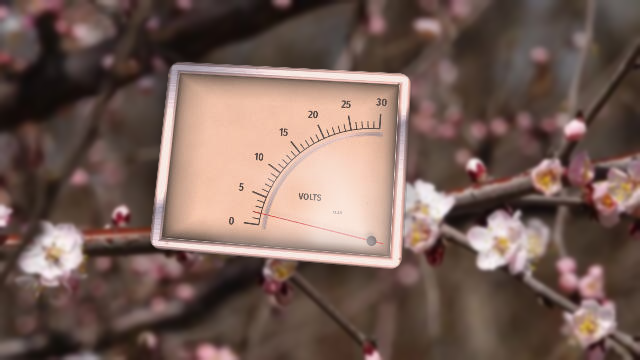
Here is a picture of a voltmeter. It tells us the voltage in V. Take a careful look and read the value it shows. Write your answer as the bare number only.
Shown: 2
